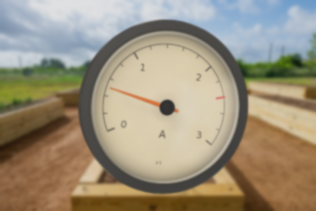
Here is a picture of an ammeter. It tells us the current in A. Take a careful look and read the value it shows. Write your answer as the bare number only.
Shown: 0.5
